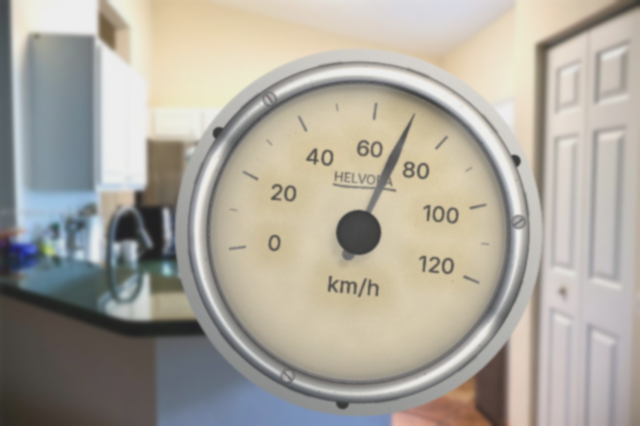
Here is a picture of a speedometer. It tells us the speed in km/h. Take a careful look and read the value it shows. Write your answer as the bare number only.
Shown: 70
